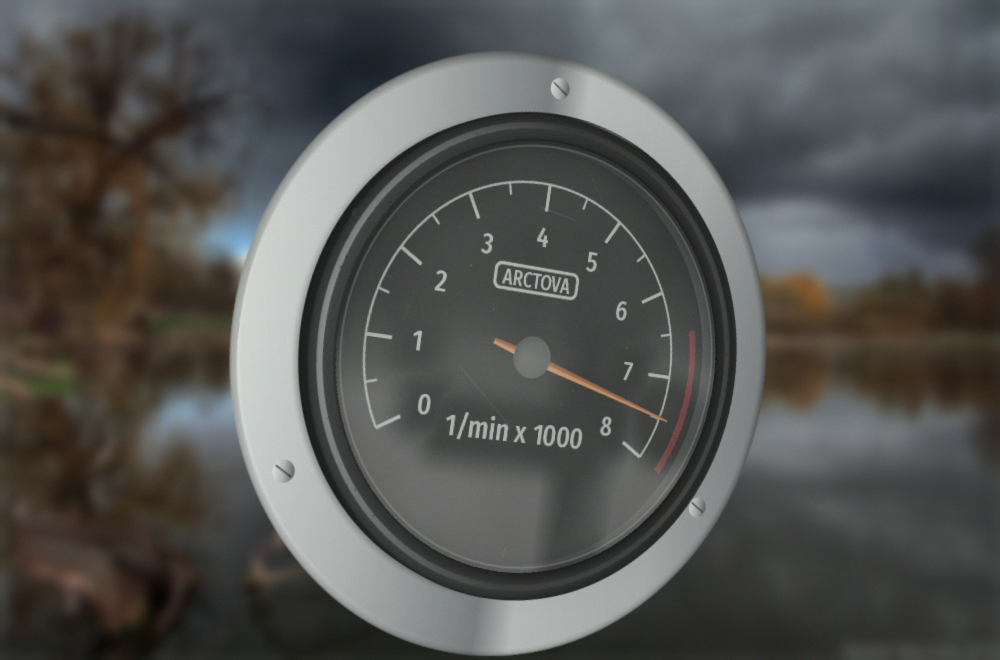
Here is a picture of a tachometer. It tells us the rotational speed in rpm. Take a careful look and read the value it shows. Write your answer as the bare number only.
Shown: 7500
